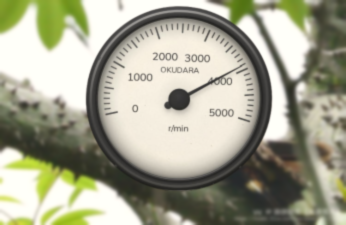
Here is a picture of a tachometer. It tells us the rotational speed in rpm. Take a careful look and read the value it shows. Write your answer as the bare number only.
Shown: 3900
